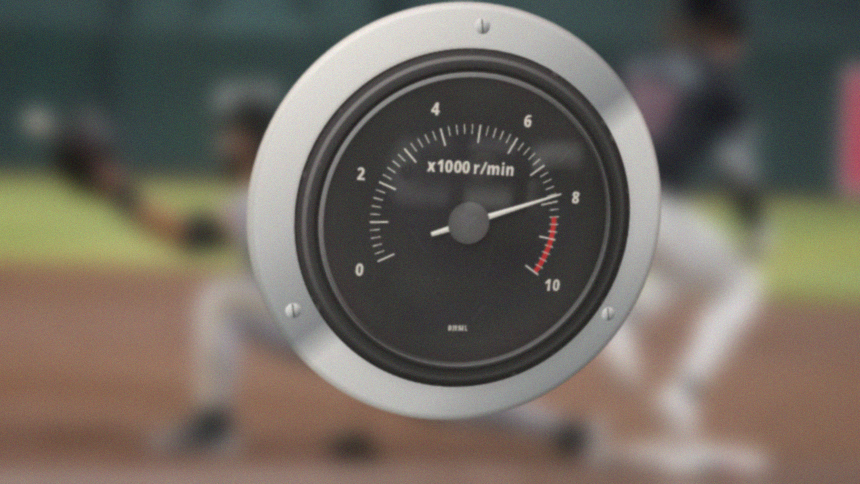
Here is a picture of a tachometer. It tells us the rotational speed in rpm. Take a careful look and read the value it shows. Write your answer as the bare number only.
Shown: 7800
